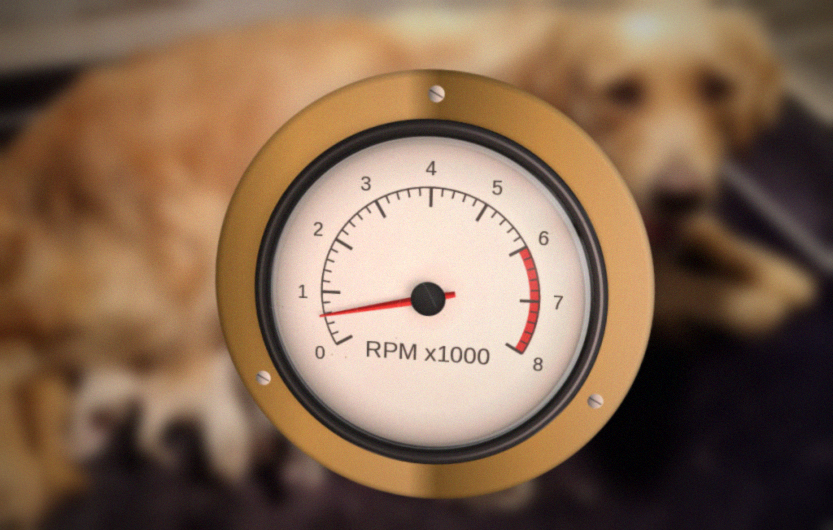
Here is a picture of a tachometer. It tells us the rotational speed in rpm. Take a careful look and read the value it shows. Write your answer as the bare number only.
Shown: 600
